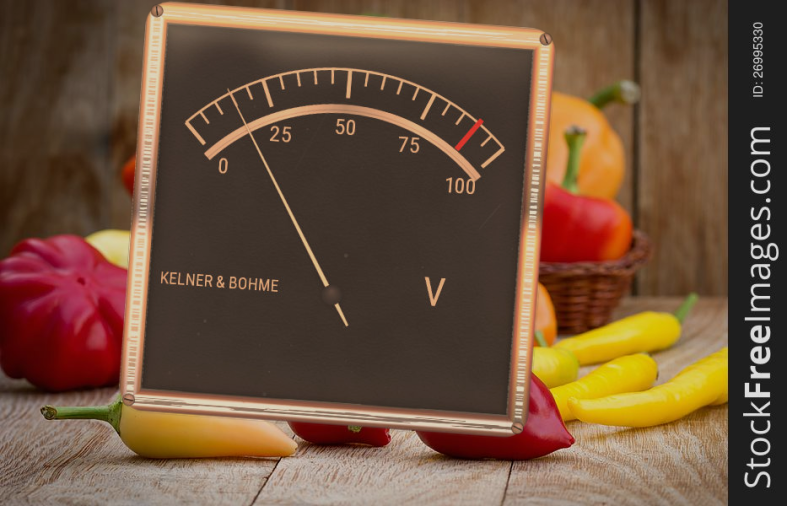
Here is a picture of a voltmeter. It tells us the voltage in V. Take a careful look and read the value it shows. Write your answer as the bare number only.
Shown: 15
